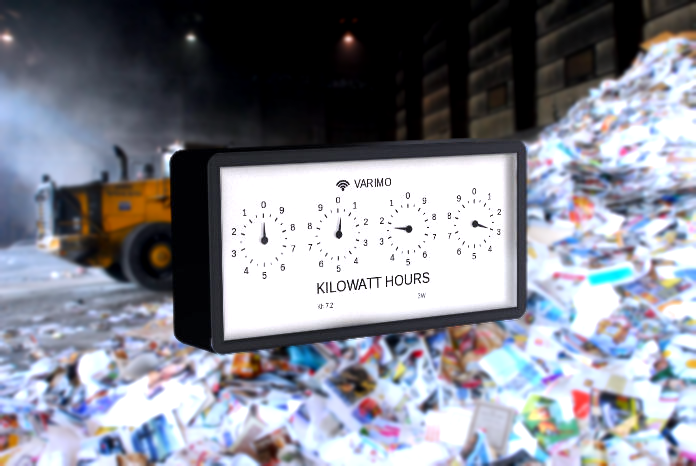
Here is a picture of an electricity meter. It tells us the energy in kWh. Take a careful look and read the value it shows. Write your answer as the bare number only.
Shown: 23
